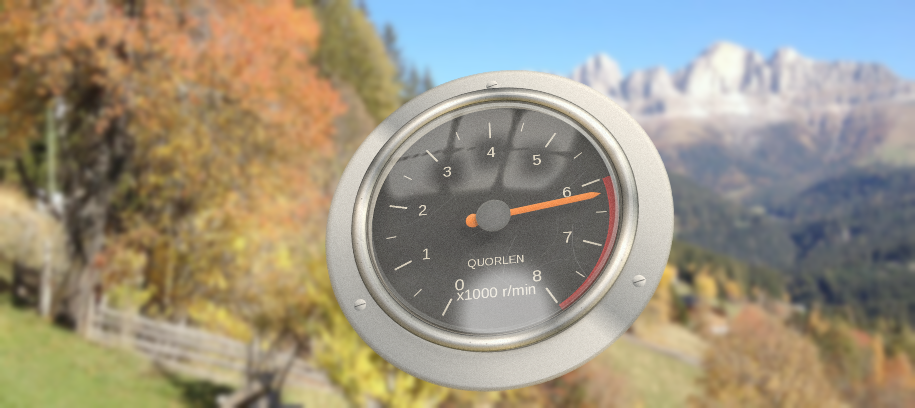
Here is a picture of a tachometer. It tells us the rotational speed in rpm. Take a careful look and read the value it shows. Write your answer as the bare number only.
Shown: 6250
